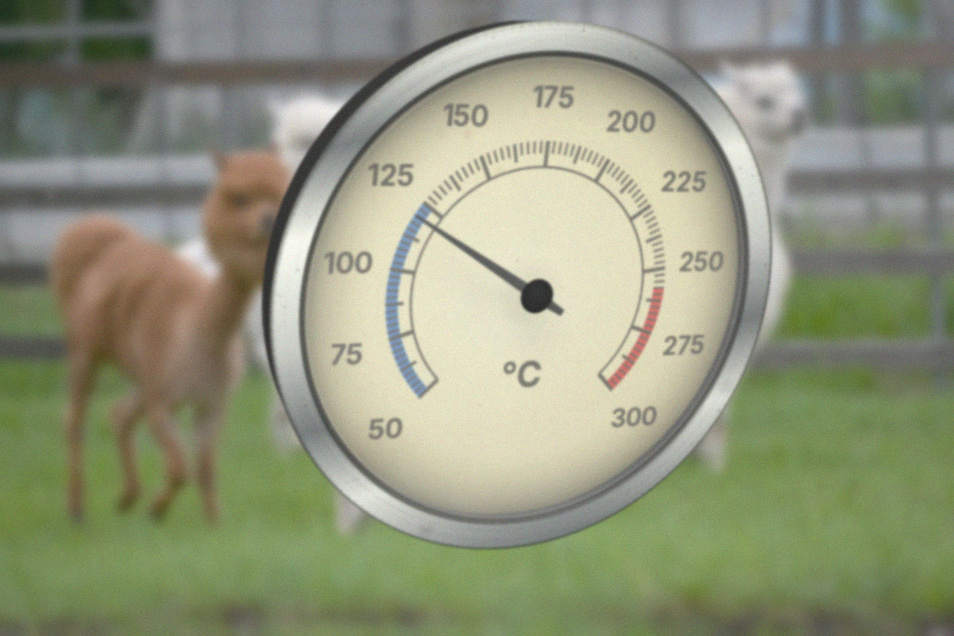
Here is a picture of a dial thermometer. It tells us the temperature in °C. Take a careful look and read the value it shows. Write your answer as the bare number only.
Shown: 120
